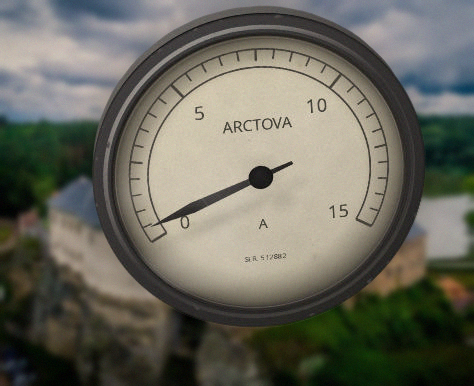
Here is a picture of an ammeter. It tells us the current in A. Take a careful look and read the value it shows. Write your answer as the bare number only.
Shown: 0.5
